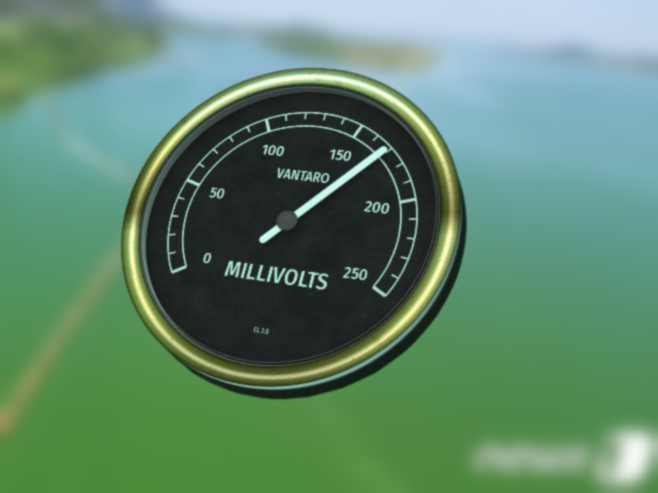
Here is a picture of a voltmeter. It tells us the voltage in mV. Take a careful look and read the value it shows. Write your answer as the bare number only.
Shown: 170
